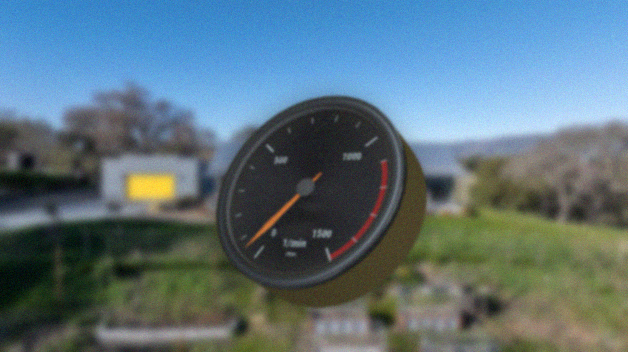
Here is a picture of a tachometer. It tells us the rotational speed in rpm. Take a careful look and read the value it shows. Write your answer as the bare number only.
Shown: 50
